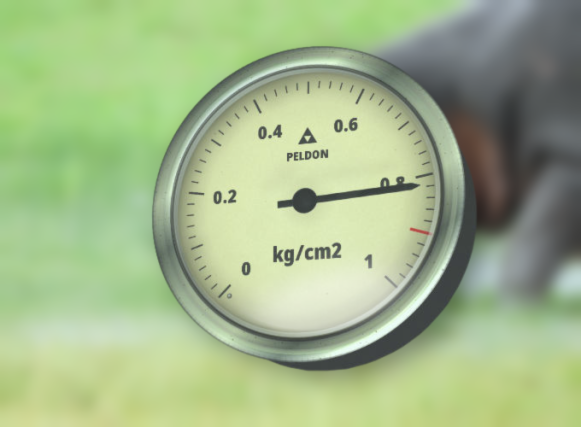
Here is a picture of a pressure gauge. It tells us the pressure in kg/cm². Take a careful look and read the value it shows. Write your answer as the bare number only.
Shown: 0.82
